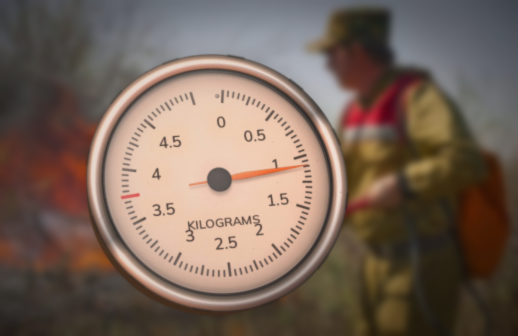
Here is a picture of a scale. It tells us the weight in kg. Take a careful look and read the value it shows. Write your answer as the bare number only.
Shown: 1.1
